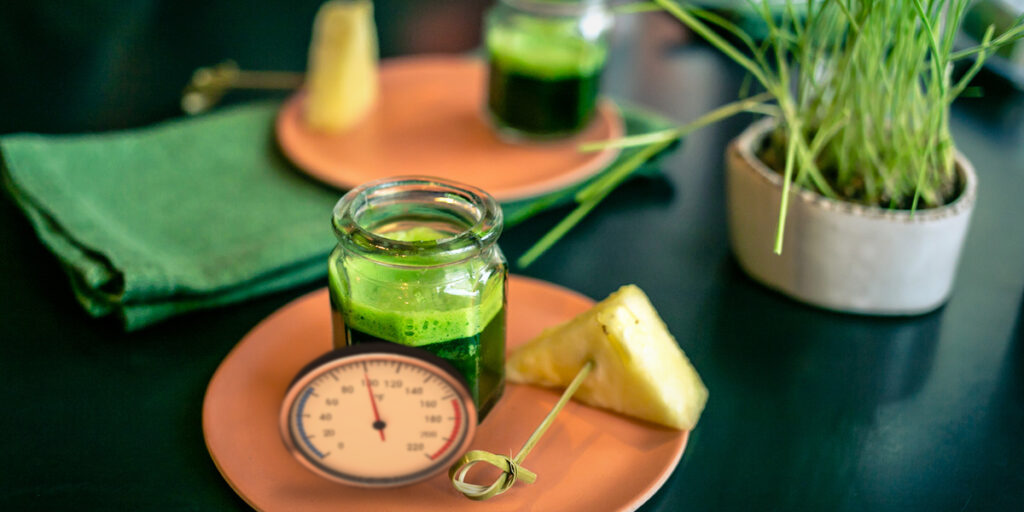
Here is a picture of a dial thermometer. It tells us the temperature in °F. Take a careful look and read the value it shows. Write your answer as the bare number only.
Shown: 100
